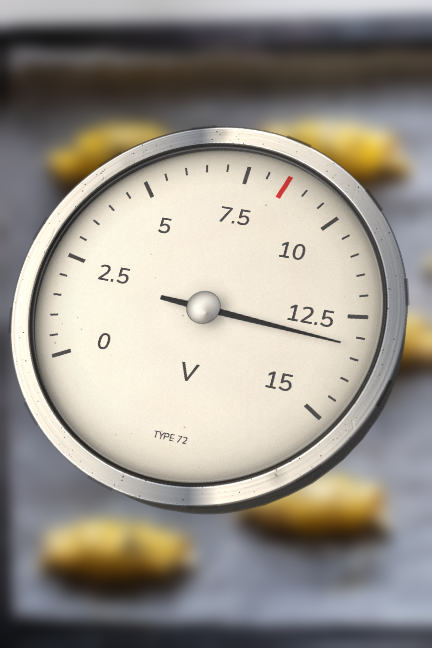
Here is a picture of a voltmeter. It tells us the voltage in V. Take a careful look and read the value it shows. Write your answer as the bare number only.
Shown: 13.25
